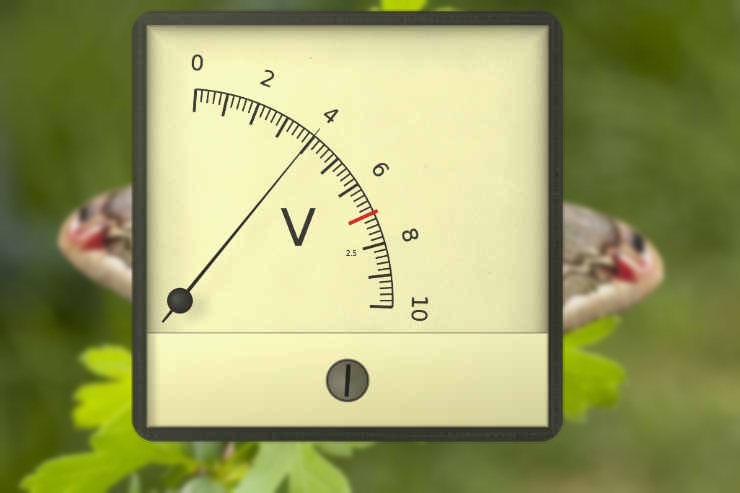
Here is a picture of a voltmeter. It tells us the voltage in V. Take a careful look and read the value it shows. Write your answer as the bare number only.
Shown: 4
